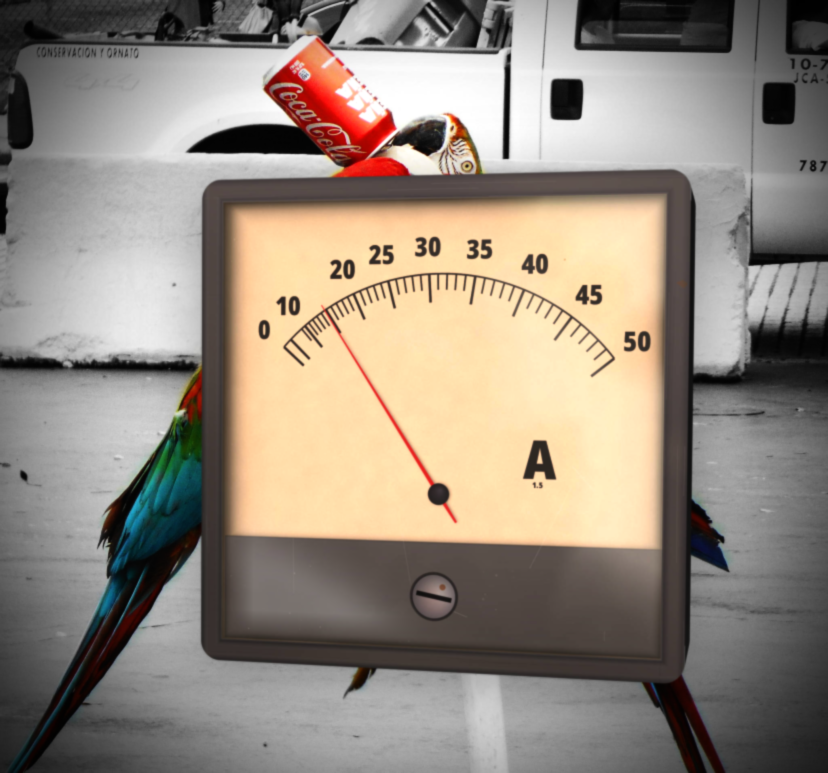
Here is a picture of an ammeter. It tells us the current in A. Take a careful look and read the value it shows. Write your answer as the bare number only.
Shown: 15
